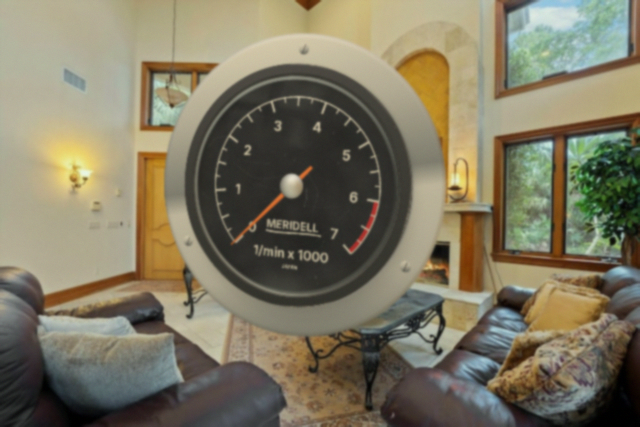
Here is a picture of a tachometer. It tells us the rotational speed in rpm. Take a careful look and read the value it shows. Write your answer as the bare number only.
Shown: 0
